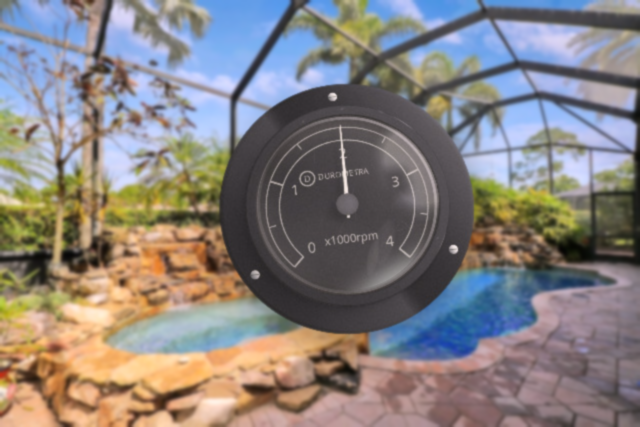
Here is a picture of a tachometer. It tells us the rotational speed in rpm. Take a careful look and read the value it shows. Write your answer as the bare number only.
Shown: 2000
